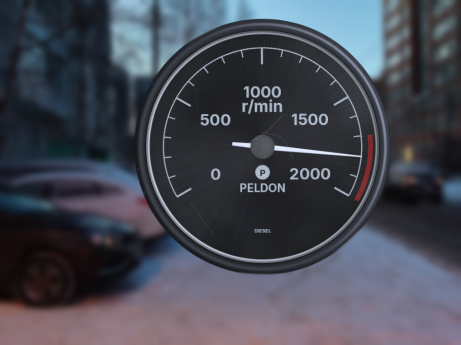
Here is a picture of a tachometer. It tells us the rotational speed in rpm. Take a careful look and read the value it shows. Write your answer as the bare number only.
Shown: 1800
